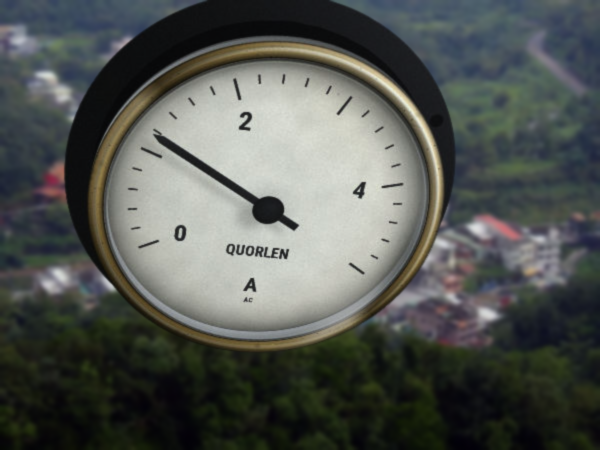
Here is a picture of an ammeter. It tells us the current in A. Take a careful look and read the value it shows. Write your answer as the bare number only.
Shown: 1.2
